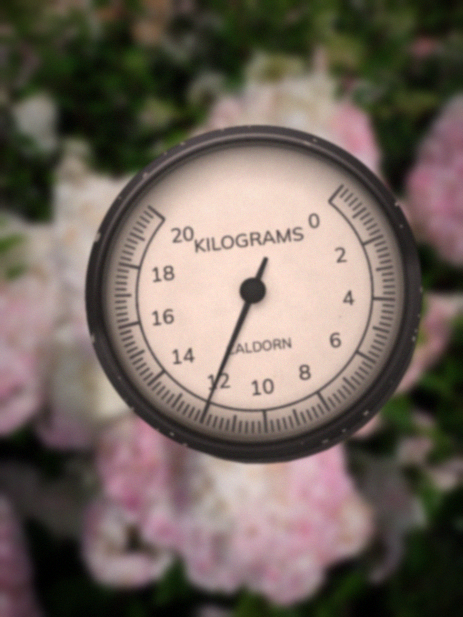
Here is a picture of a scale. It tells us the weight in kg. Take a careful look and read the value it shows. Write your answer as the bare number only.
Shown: 12
